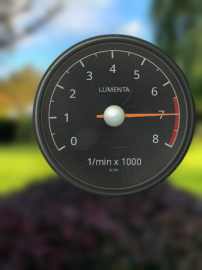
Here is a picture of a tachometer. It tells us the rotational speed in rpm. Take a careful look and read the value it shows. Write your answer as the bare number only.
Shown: 7000
